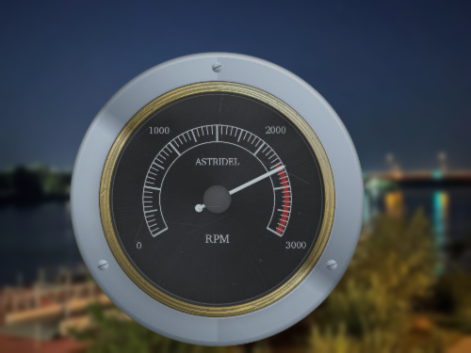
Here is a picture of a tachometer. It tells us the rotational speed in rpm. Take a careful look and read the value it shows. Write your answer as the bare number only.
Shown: 2300
